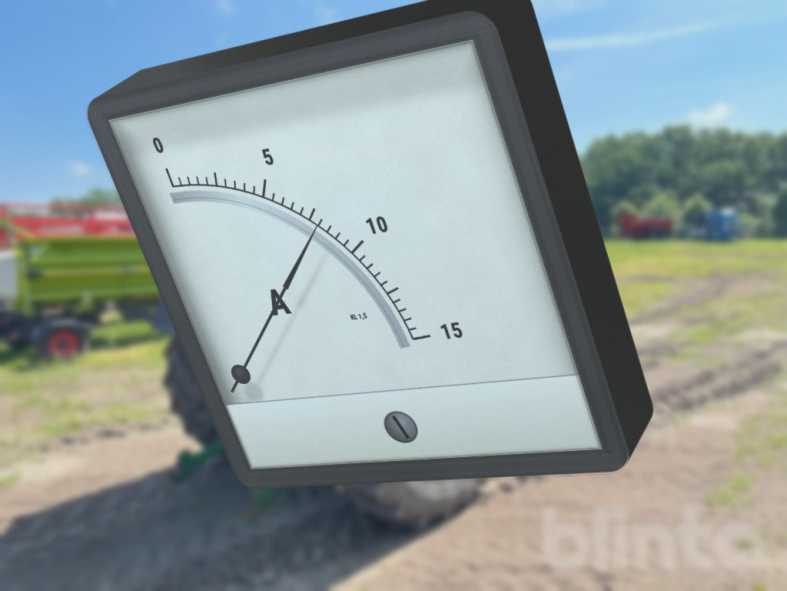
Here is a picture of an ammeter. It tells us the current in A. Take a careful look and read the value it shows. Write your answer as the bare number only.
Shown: 8
